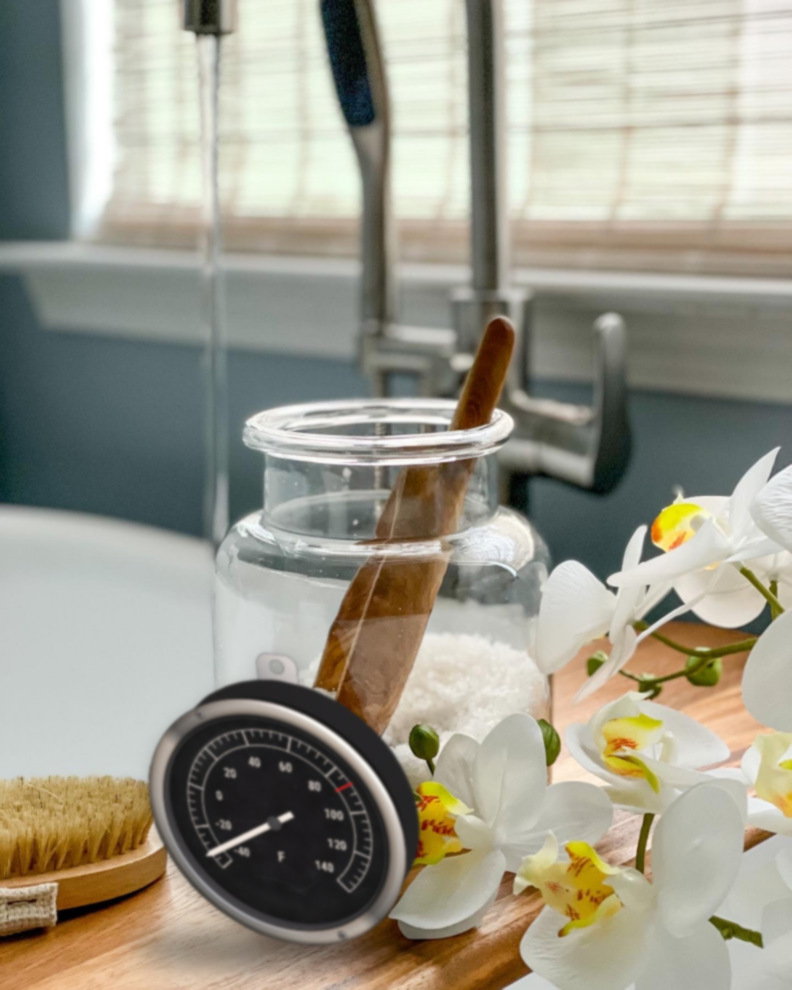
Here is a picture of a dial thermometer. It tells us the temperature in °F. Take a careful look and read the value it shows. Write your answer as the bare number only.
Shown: -32
